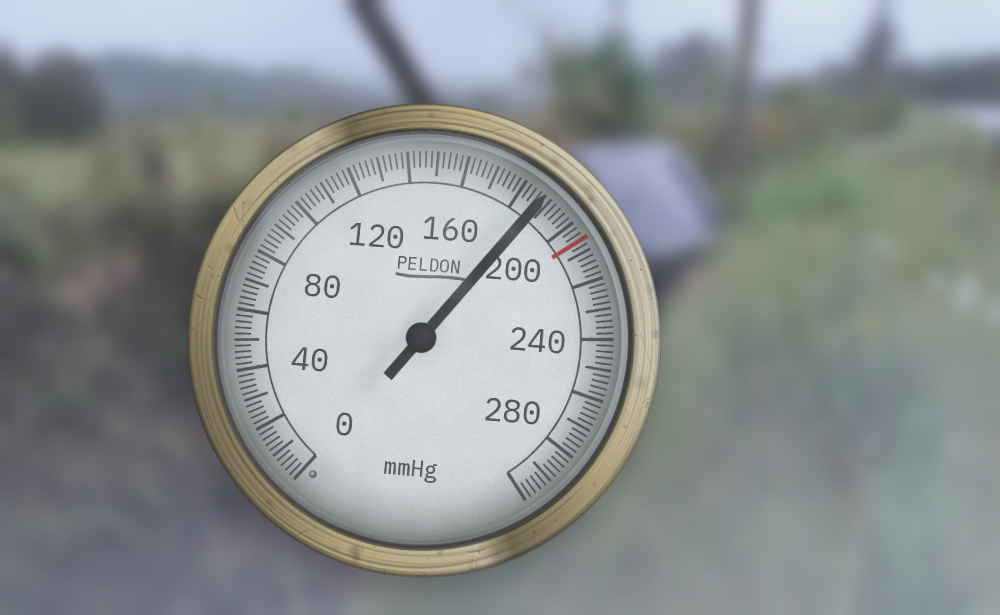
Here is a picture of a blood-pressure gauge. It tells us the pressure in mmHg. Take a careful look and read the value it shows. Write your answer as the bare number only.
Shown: 188
